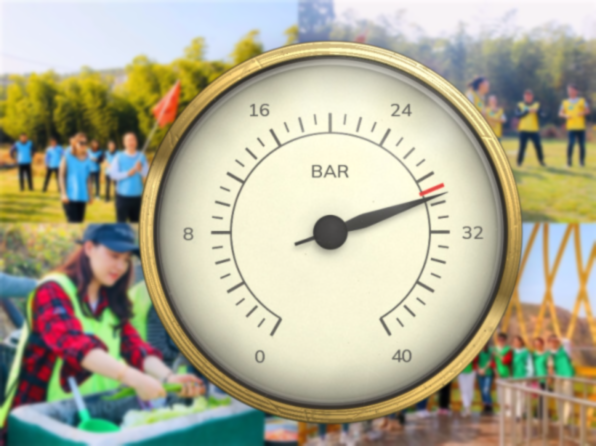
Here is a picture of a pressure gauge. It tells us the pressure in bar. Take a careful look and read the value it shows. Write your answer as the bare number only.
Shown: 29.5
